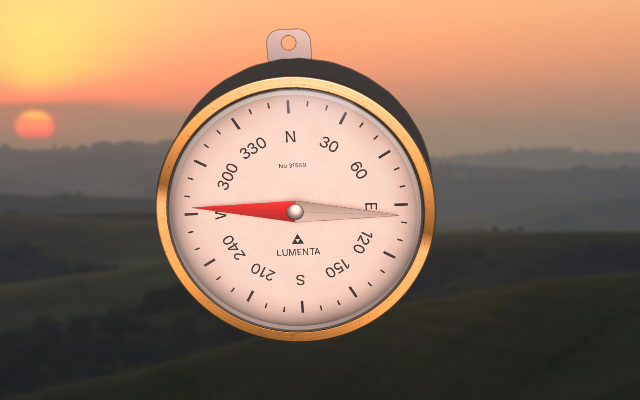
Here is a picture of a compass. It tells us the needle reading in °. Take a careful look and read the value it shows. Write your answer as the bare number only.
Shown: 275
